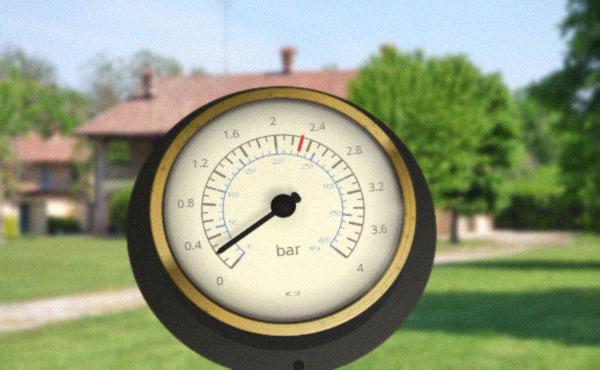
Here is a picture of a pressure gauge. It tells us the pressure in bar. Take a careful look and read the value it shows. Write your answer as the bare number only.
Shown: 0.2
